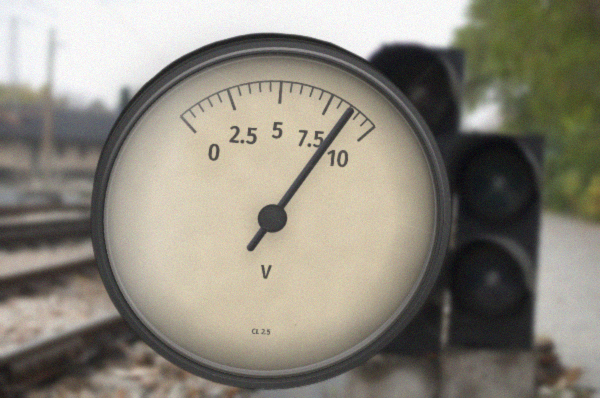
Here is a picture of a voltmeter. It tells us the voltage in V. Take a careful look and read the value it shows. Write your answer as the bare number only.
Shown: 8.5
